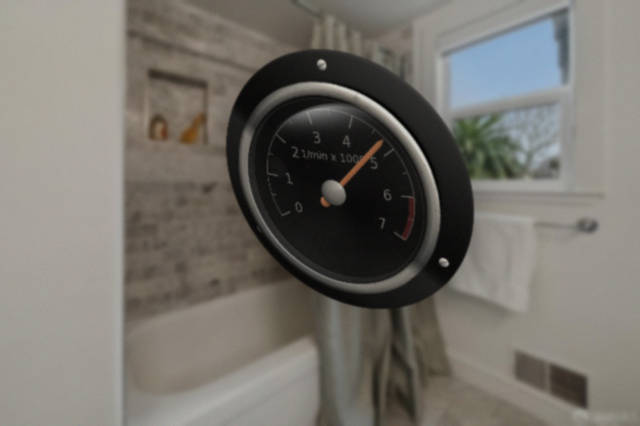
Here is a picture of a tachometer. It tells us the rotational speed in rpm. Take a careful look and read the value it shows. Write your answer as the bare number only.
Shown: 4750
